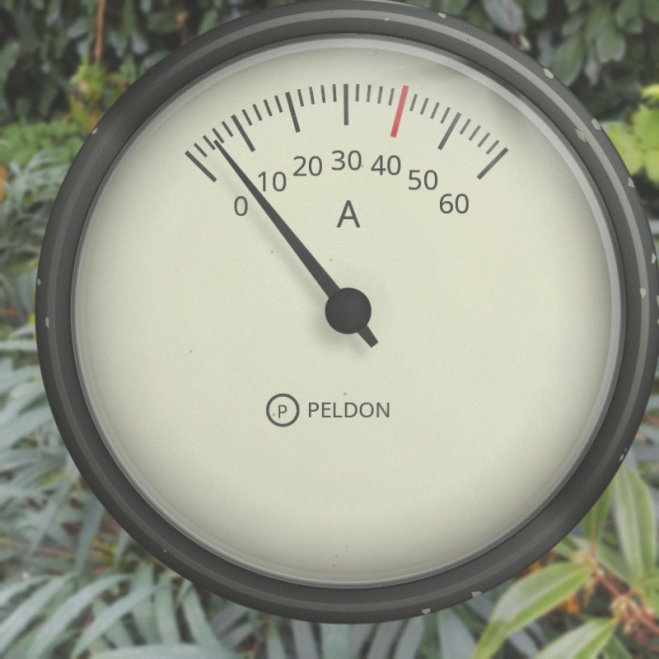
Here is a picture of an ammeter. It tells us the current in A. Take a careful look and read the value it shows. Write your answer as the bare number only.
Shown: 5
